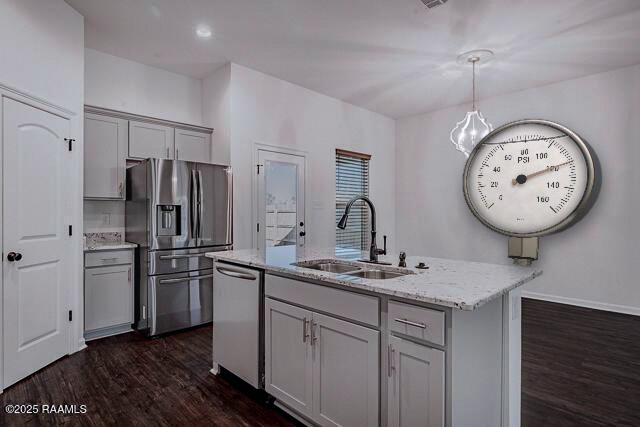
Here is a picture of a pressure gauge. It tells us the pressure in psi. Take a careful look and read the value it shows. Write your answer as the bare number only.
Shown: 120
